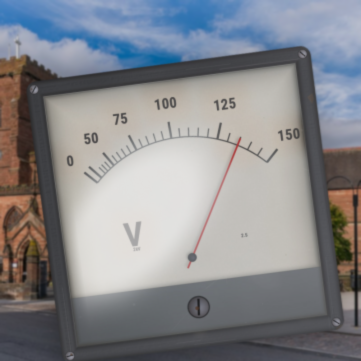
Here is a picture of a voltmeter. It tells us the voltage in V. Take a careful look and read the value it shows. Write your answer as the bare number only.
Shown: 135
